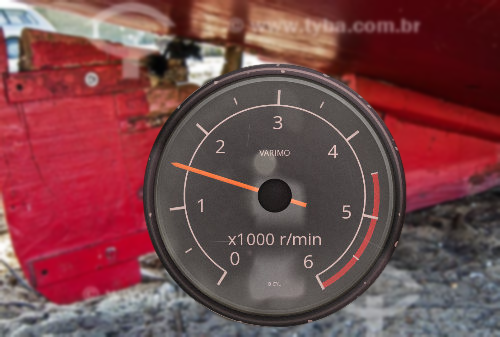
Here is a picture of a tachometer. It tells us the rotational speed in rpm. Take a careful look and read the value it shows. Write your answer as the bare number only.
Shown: 1500
